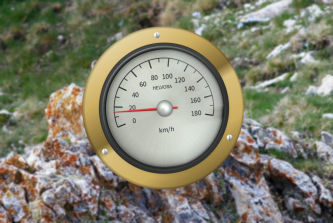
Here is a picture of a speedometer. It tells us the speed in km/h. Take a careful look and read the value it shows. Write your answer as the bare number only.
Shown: 15
